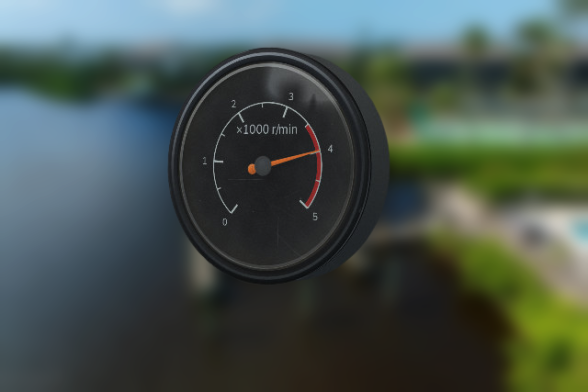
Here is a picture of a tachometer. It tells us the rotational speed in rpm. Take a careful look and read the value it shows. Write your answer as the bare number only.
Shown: 4000
